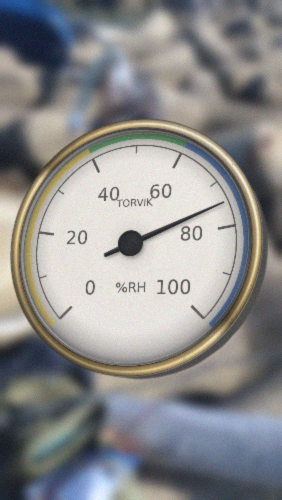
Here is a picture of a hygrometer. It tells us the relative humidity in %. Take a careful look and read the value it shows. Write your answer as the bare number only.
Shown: 75
